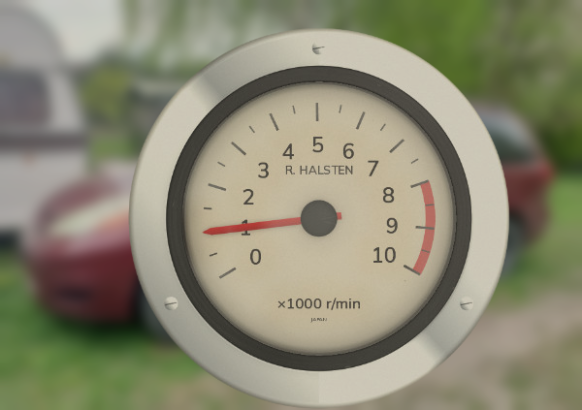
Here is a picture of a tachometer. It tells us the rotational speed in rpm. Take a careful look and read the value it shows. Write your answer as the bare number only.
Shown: 1000
